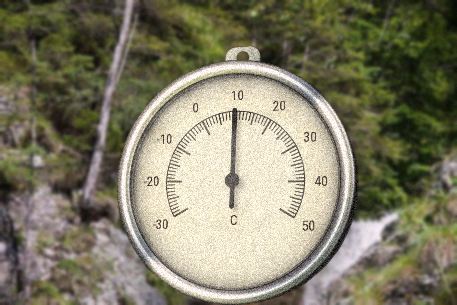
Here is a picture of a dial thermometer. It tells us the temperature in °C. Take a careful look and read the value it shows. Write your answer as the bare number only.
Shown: 10
